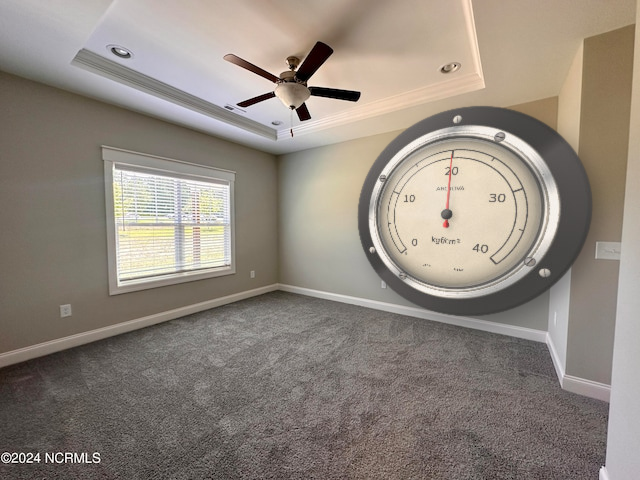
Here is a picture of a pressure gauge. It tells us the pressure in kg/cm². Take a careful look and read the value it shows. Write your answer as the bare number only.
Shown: 20
